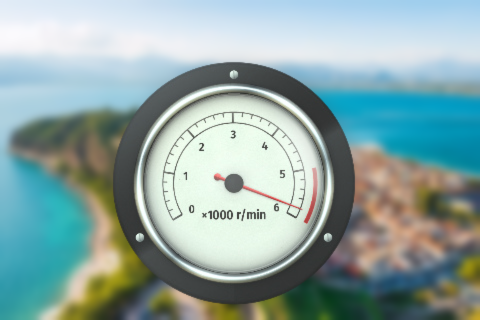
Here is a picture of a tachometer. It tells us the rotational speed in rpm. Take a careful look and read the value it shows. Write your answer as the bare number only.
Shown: 5800
